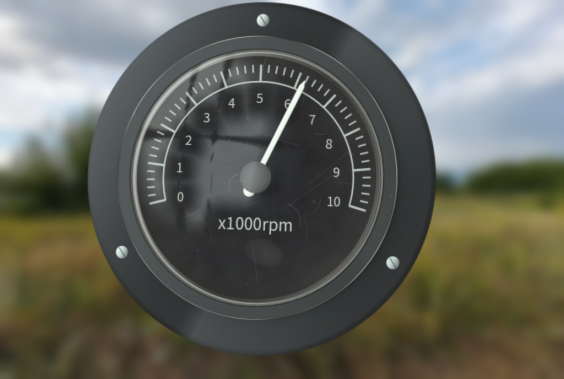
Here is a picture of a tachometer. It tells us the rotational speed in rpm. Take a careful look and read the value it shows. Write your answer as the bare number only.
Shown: 6200
